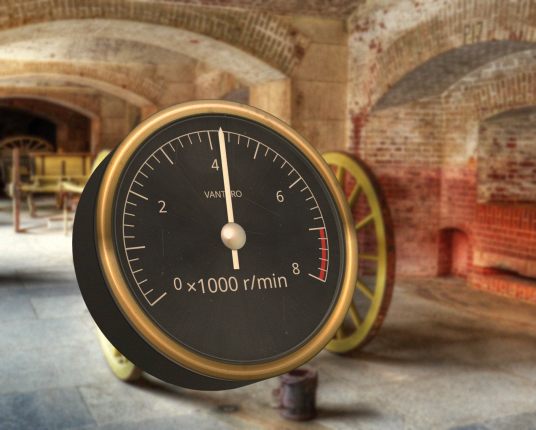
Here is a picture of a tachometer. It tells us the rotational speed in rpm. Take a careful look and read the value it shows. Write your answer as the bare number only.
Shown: 4200
